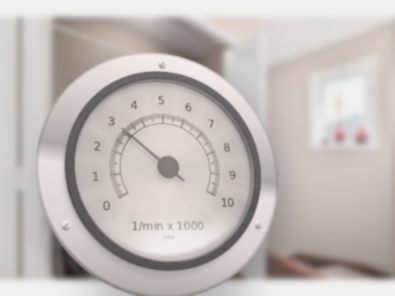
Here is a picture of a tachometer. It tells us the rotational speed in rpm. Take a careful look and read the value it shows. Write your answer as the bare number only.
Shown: 3000
